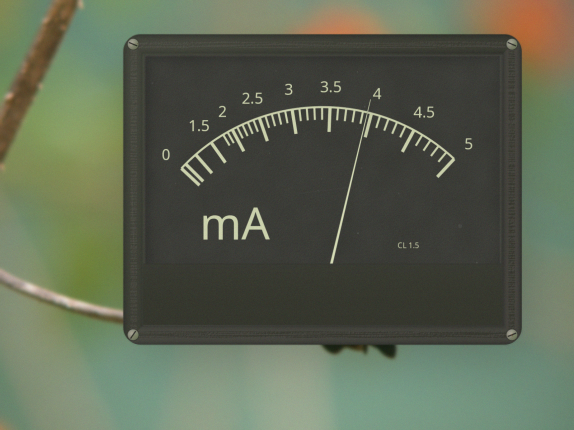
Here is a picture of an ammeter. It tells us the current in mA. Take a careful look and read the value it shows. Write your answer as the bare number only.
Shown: 3.95
